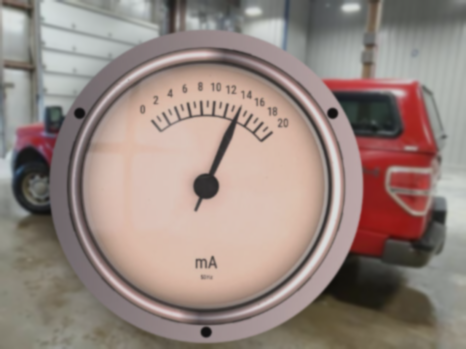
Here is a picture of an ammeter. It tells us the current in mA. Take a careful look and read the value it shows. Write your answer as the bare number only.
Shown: 14
